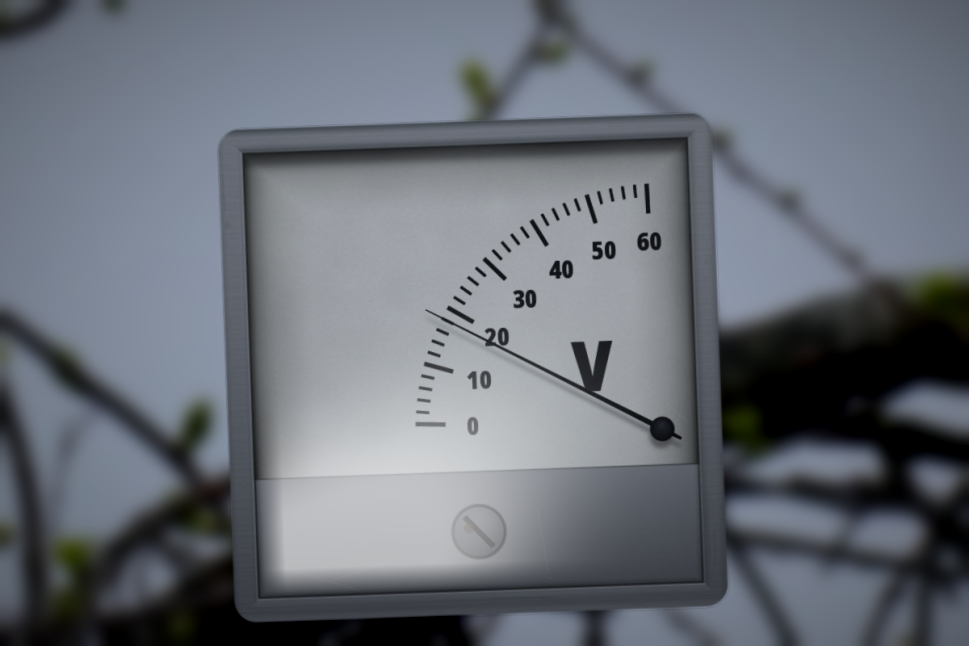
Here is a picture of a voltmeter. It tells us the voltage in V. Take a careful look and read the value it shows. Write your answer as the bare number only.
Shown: 18
